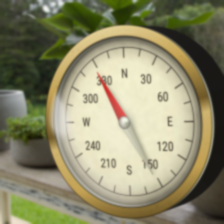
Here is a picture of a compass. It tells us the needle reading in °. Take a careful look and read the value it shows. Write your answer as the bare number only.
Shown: 330
